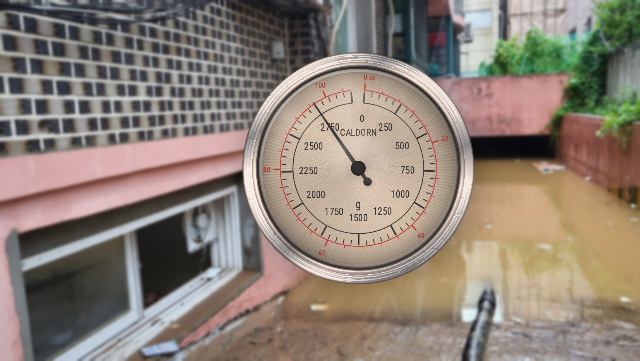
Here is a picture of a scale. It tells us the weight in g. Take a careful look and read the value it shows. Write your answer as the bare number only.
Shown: 2750
